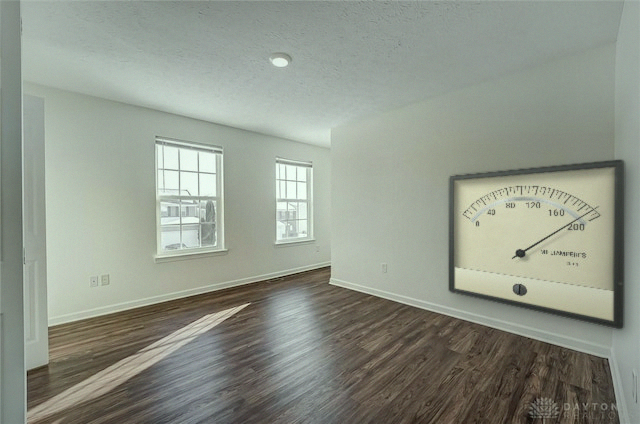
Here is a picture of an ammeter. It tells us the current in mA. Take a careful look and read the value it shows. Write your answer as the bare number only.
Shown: 190
